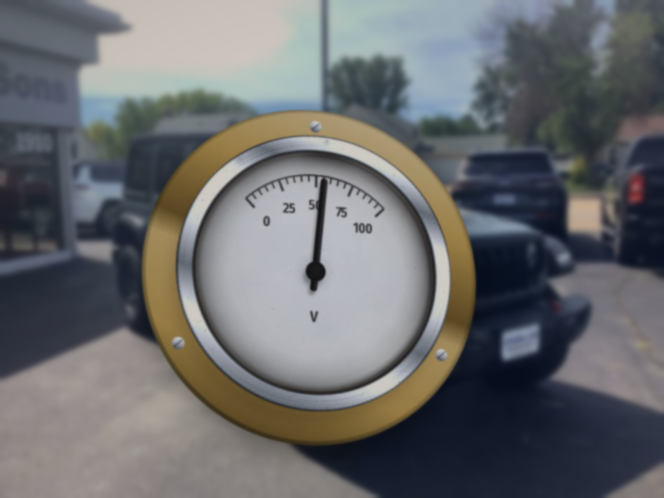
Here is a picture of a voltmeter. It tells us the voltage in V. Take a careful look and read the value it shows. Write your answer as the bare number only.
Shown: 55
